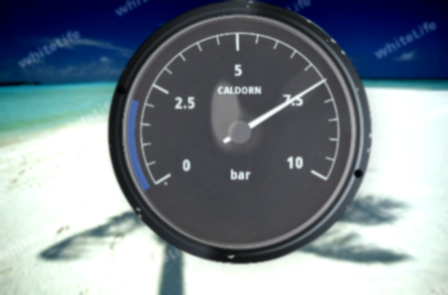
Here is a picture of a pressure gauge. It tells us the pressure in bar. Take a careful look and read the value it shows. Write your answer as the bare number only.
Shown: 7.5
